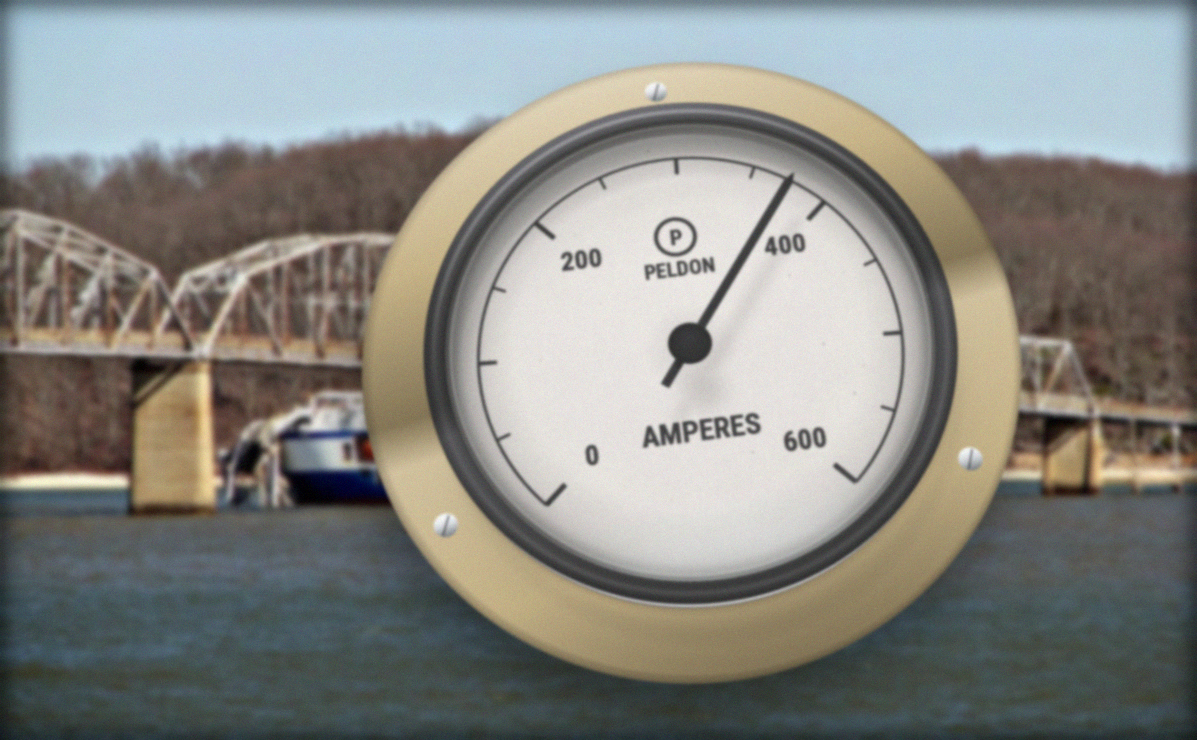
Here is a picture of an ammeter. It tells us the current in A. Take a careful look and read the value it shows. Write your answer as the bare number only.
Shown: 375
